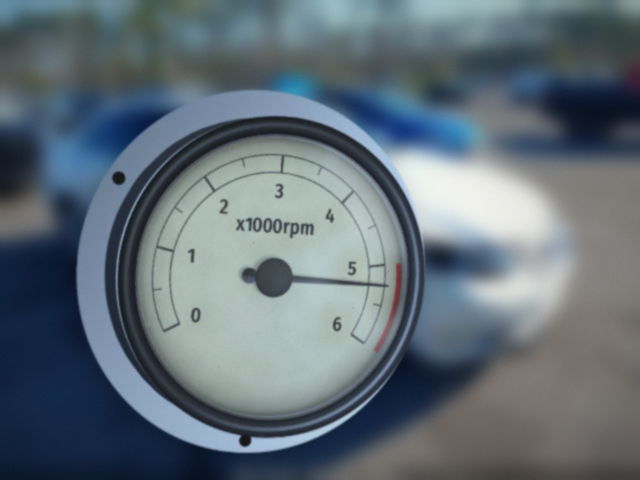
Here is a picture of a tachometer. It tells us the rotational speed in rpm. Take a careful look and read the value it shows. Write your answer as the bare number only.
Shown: 5250
